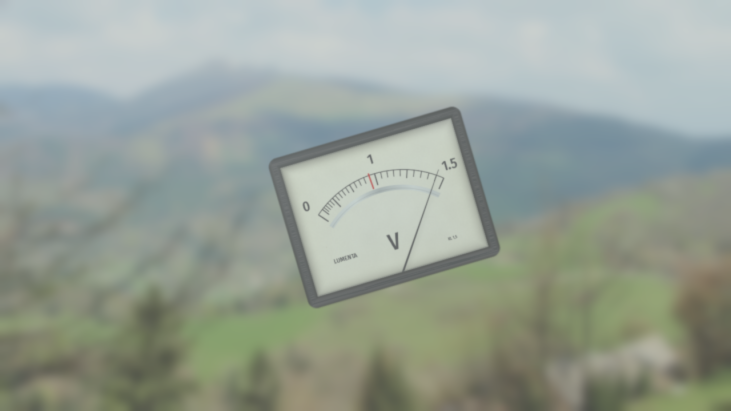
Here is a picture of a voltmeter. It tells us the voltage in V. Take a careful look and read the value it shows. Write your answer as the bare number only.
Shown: 1.45
